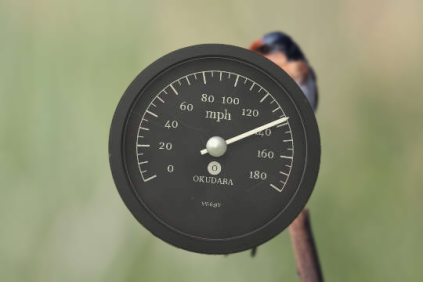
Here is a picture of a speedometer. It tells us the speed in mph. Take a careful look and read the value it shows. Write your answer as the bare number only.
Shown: 137.5
